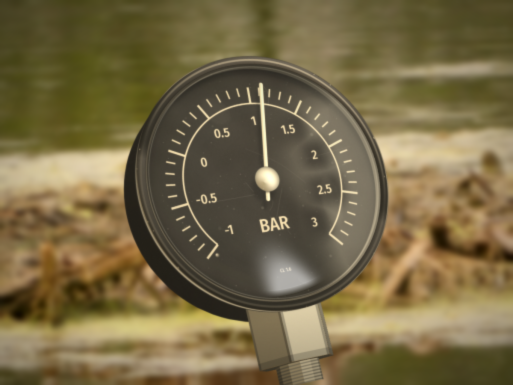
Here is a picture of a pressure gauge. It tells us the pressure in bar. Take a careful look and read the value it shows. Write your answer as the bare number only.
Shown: 1.1
